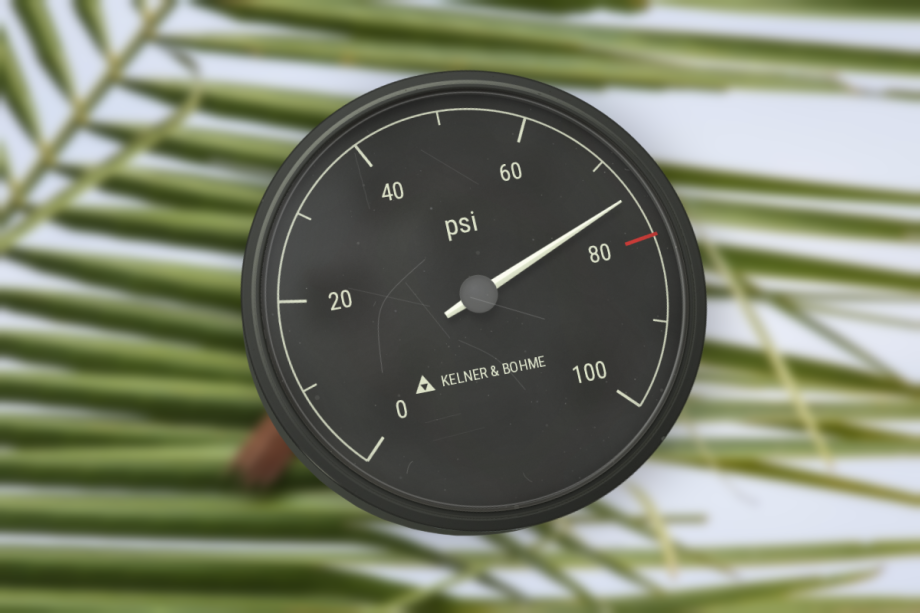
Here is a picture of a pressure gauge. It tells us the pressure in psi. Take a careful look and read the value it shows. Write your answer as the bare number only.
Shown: 75
